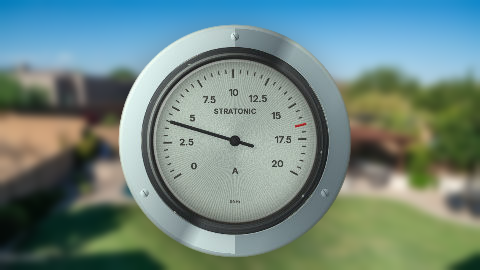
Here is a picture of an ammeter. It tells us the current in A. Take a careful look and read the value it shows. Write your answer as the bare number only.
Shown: 4
